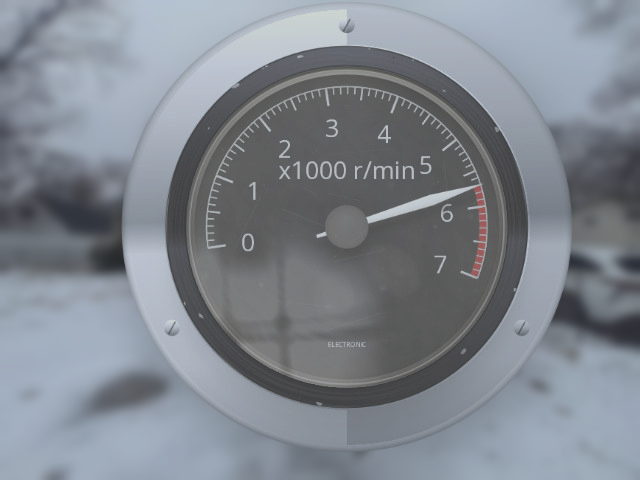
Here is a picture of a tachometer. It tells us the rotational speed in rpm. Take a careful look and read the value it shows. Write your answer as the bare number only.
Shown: 5700
